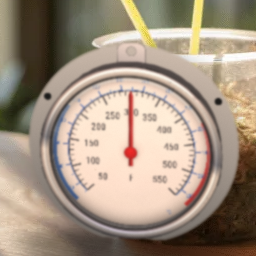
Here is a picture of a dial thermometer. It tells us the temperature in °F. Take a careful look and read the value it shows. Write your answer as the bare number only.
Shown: 300
